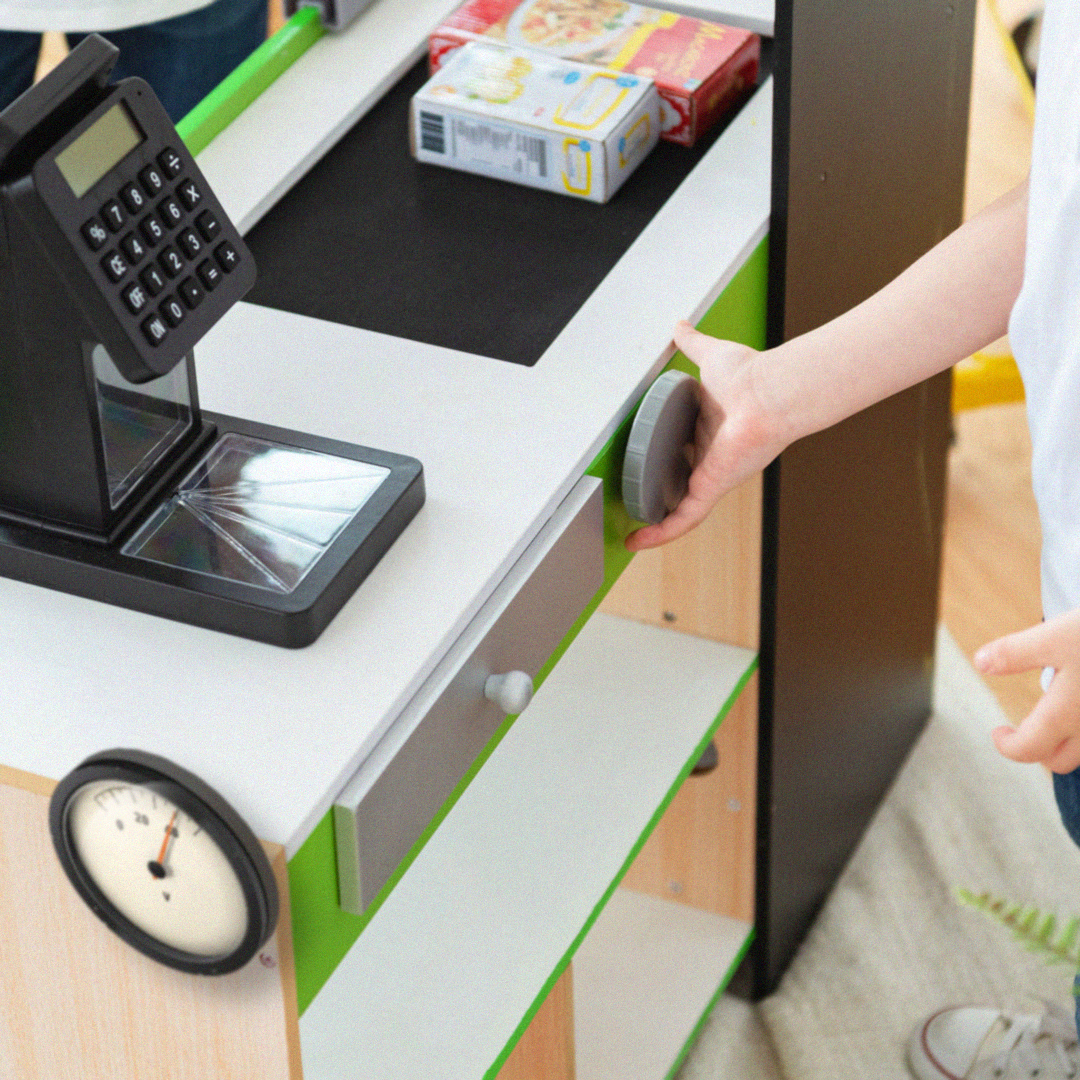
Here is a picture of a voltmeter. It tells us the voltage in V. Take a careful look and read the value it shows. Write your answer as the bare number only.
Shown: 40
